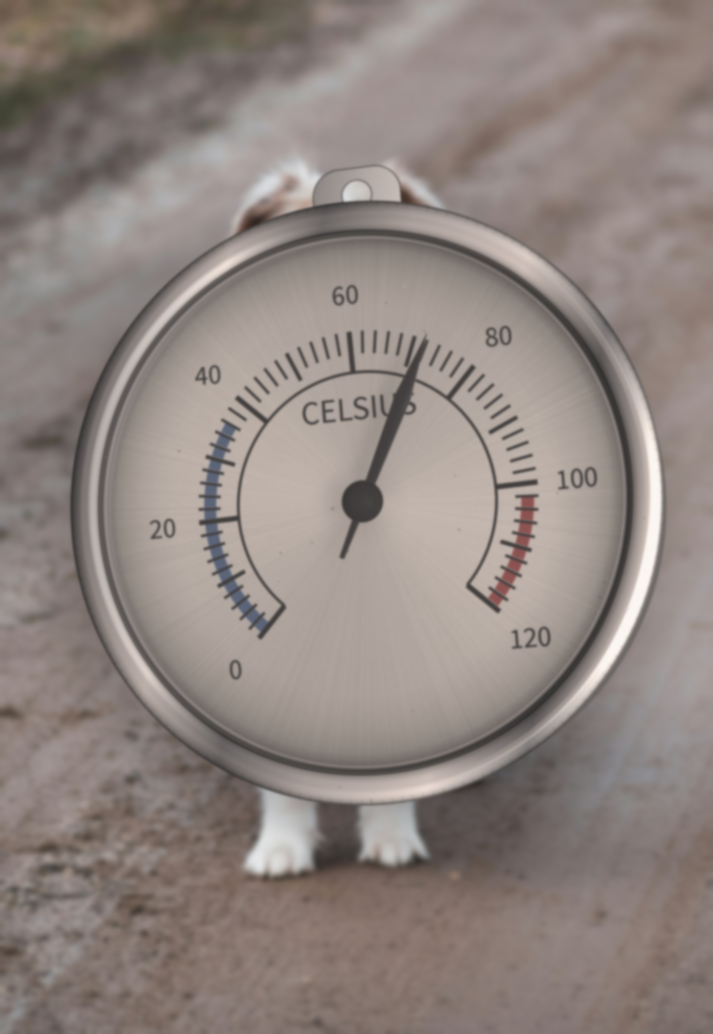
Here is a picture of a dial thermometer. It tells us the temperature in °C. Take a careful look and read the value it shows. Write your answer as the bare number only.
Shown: 72
